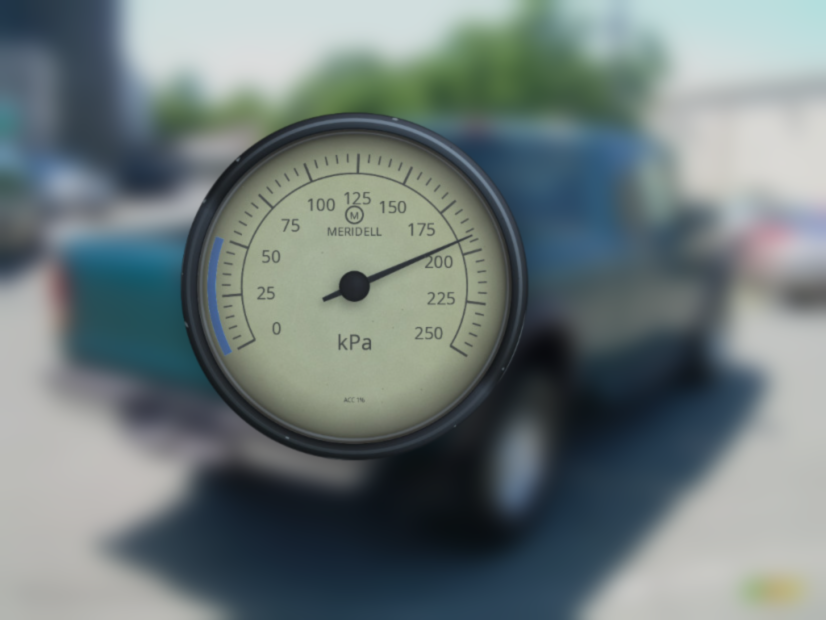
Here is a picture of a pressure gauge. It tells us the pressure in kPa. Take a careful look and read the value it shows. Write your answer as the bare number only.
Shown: 192.5
